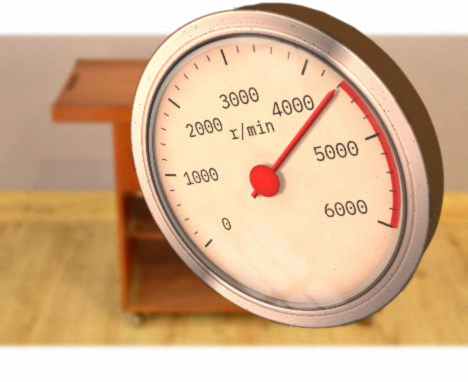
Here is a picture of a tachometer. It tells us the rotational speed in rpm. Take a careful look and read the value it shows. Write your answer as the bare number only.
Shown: 4400
